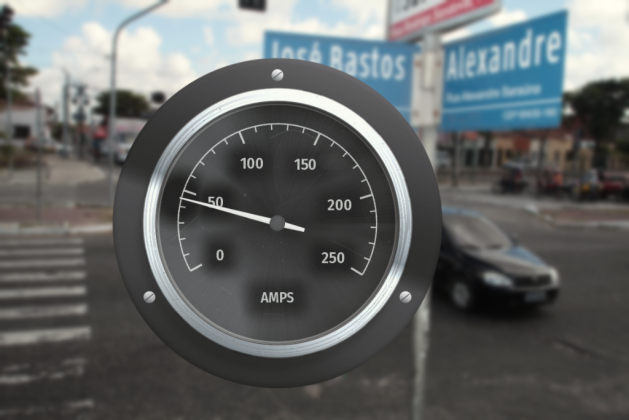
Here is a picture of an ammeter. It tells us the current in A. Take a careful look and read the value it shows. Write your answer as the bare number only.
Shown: 45
